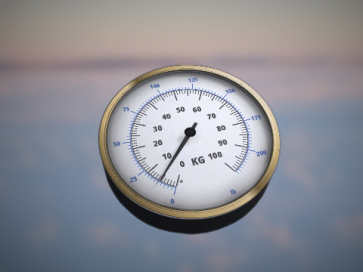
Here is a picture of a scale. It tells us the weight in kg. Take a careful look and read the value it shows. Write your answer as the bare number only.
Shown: 5
